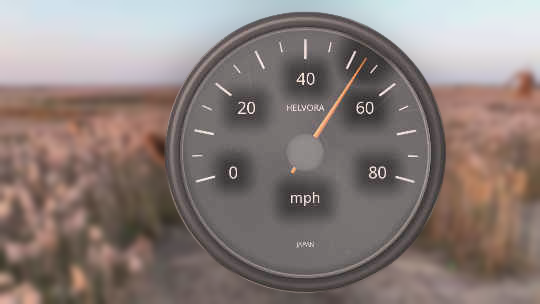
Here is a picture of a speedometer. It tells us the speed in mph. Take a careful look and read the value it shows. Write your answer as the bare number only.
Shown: 52.5
